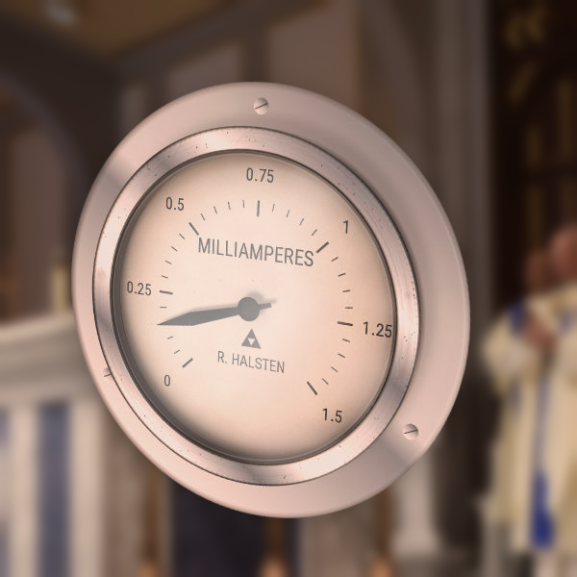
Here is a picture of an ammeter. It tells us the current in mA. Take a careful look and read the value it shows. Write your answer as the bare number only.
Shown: 0.15
